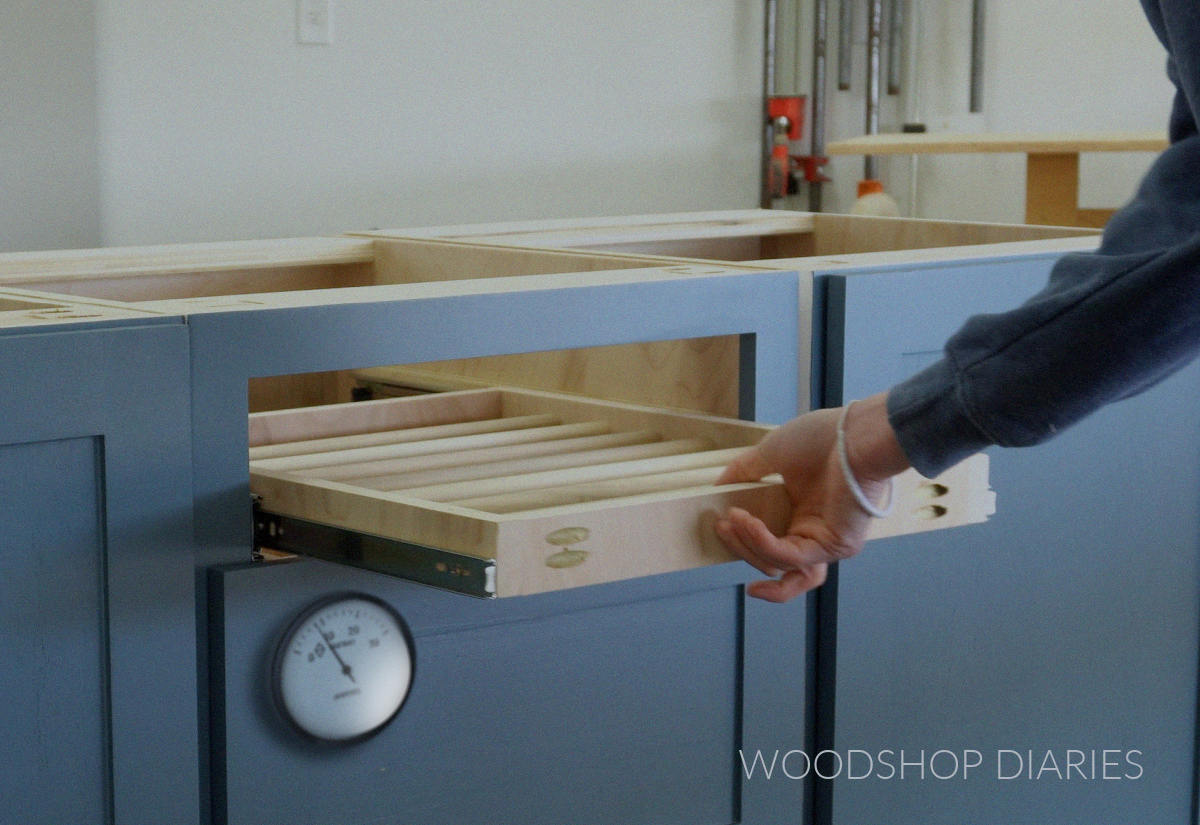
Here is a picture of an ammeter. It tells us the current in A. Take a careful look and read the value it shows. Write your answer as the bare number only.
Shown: 8
